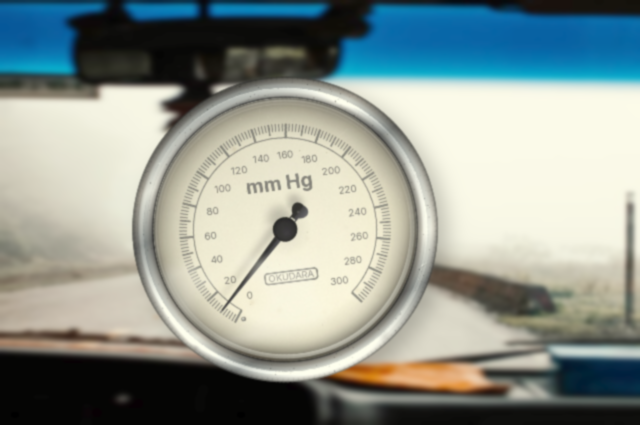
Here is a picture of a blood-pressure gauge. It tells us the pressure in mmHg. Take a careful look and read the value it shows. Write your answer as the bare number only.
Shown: 10
